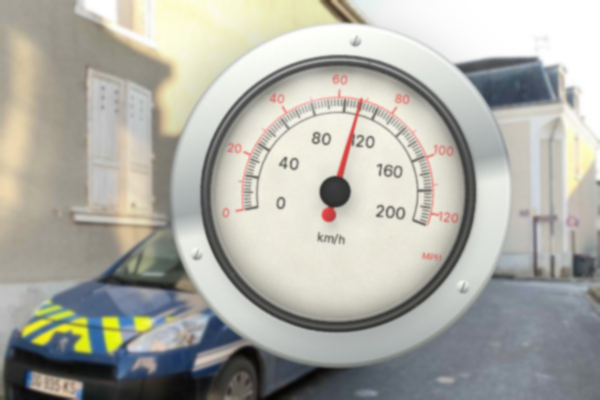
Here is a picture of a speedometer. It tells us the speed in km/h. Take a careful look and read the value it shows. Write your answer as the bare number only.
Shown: 110
